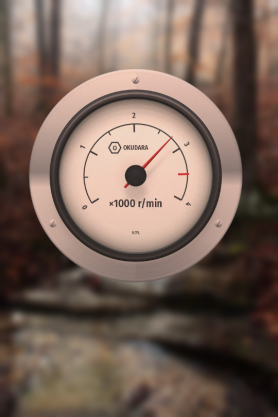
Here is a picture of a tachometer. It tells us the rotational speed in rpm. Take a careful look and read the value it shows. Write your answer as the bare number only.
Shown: 2750
